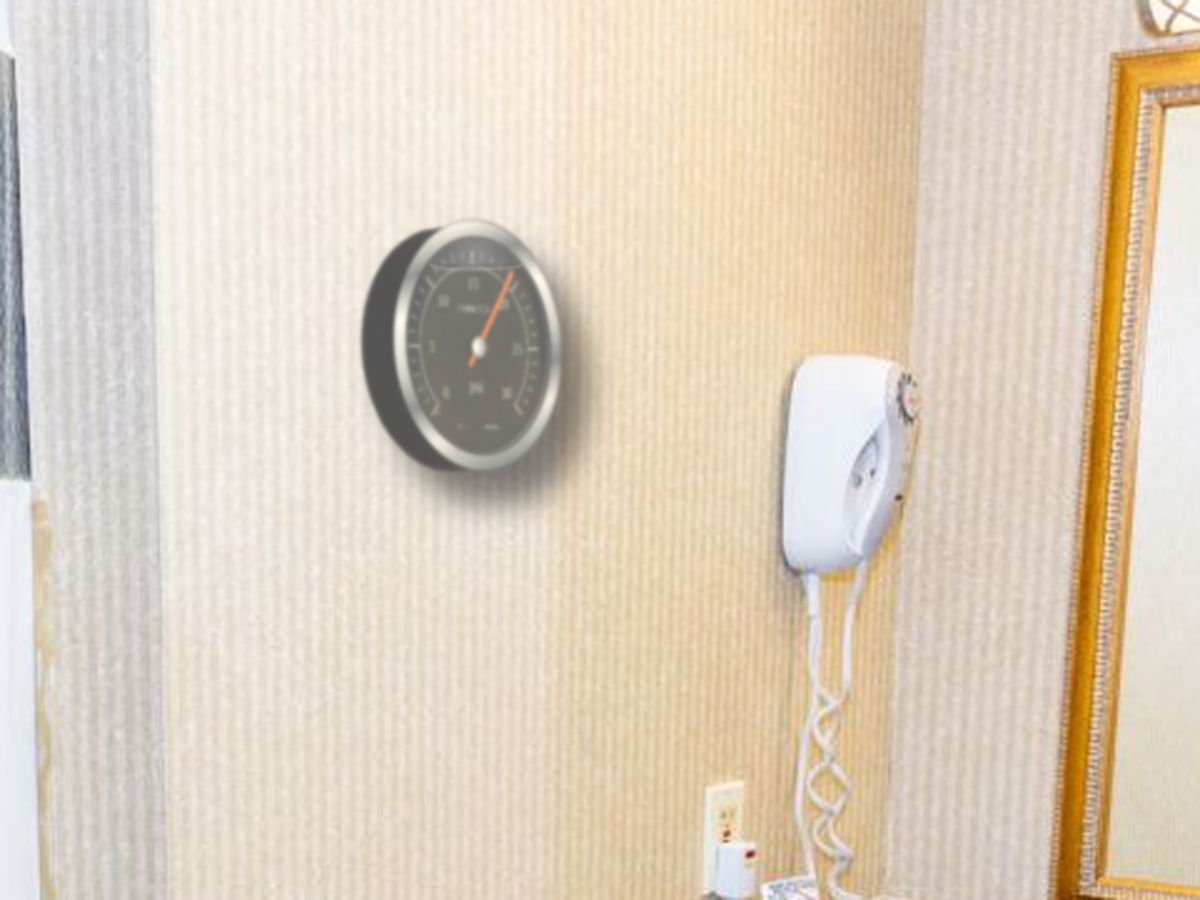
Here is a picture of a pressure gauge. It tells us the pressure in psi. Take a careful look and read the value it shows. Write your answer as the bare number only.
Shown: 19
